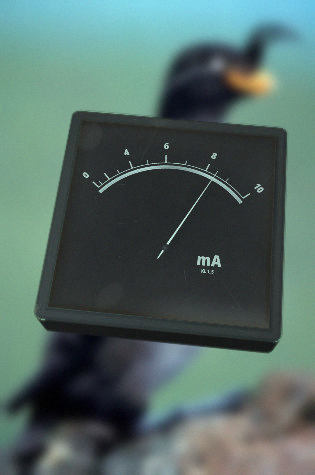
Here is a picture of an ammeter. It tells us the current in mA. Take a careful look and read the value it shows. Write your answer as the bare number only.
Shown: 8.5
